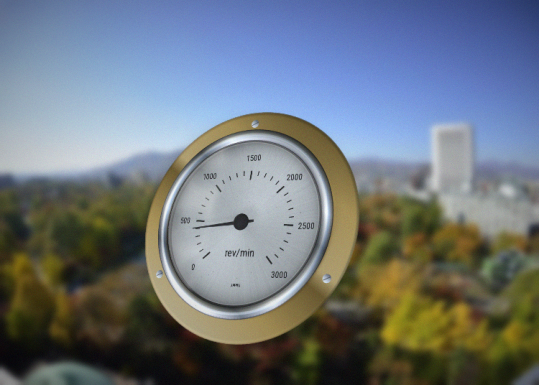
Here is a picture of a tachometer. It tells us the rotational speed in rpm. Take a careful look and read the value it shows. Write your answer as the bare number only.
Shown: 400
